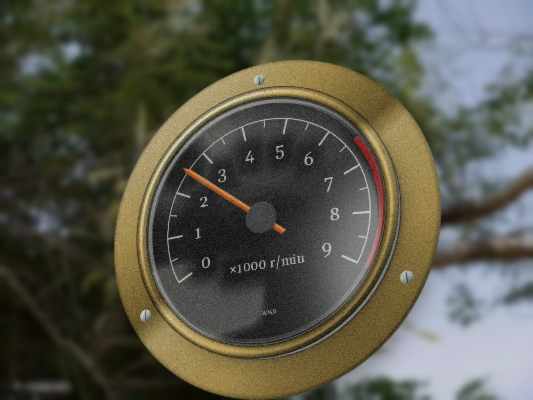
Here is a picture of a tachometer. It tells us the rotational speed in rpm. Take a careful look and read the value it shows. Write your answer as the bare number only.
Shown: 2500
